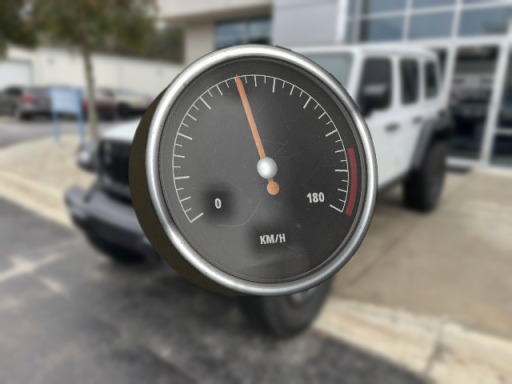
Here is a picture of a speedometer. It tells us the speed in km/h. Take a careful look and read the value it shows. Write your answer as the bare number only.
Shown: 80
